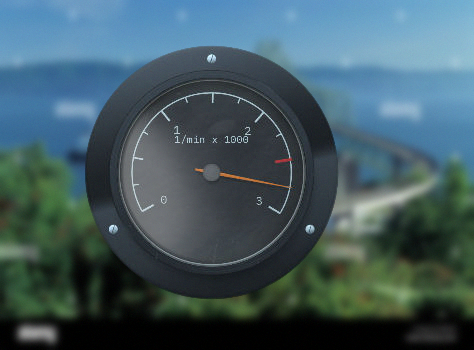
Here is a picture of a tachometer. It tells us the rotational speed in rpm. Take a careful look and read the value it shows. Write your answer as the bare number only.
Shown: 2750
